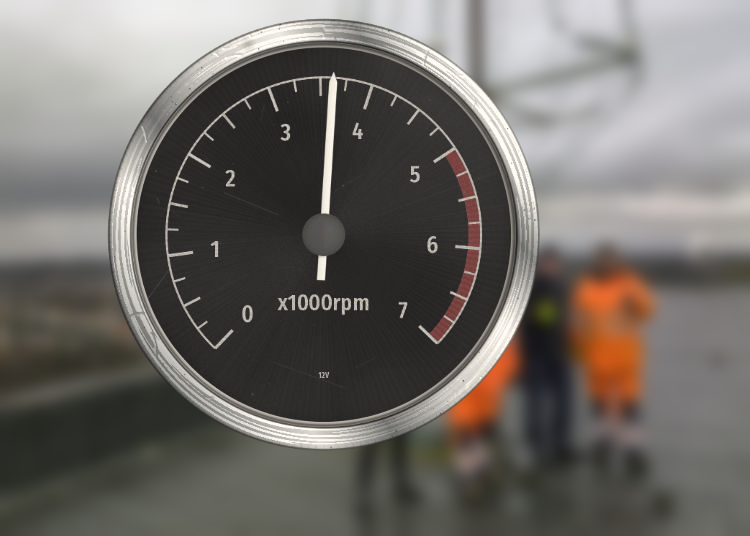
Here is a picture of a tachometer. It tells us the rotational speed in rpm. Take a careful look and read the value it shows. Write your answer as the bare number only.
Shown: 3625
